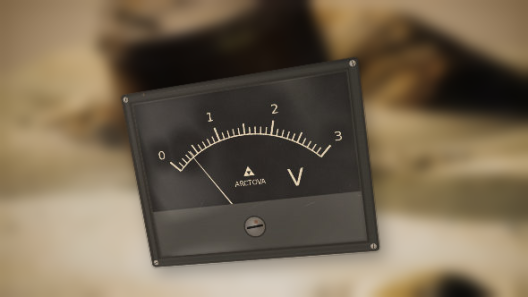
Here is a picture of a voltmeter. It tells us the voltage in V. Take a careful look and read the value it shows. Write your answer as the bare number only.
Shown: 0.4
